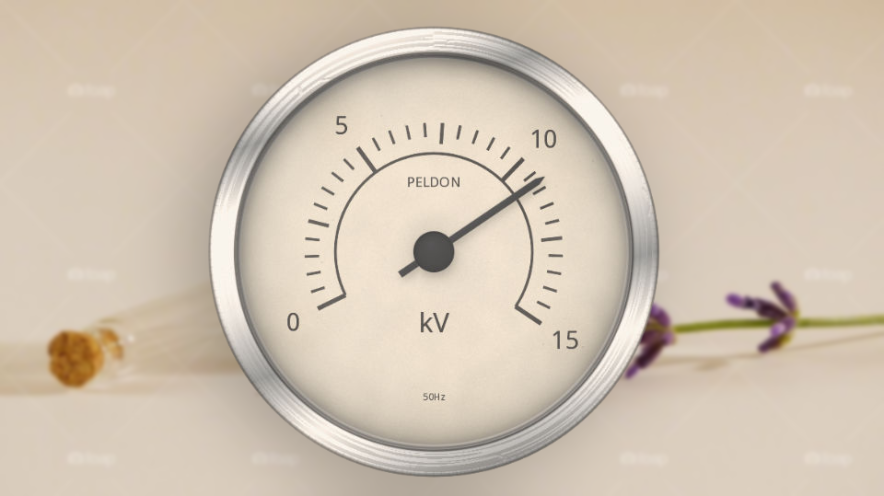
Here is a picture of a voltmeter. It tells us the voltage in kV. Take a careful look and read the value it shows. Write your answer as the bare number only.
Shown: 10.75
